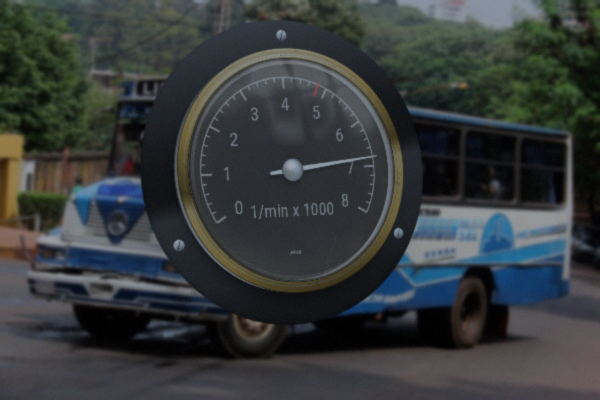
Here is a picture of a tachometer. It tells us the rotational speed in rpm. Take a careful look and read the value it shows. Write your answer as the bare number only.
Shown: 6800
